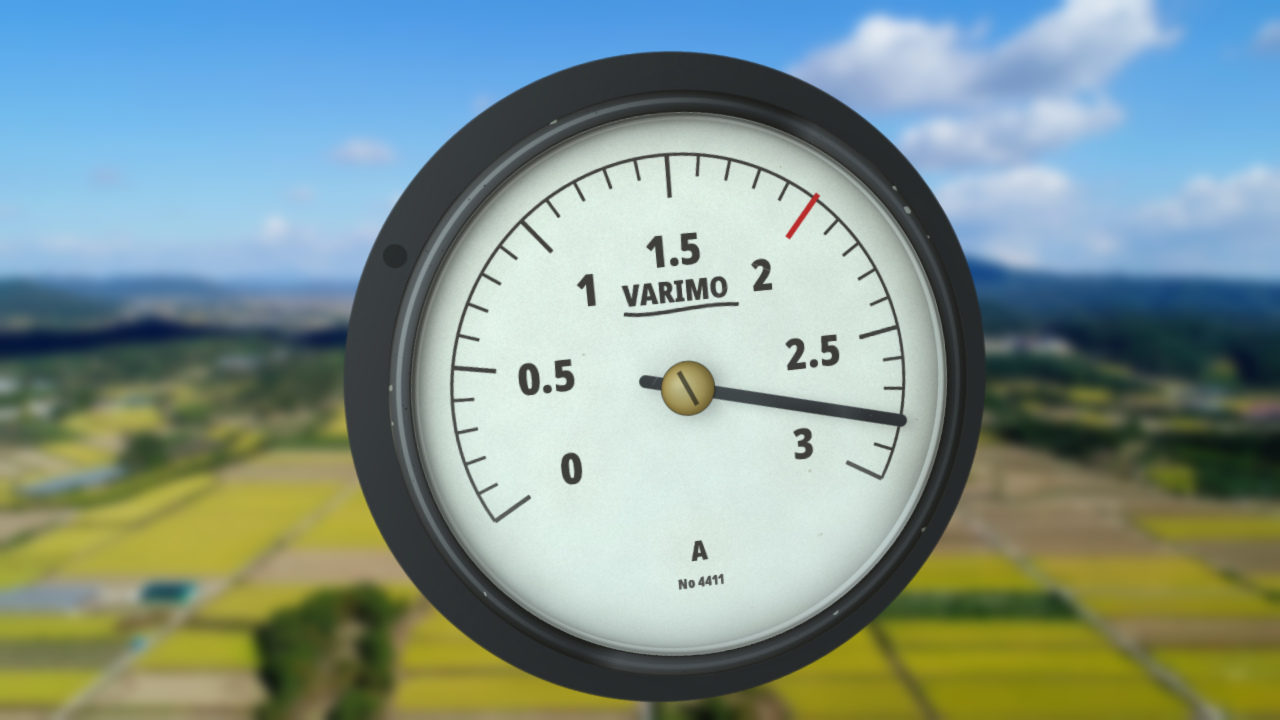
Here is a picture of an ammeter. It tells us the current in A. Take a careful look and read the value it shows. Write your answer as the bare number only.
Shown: 2.8
